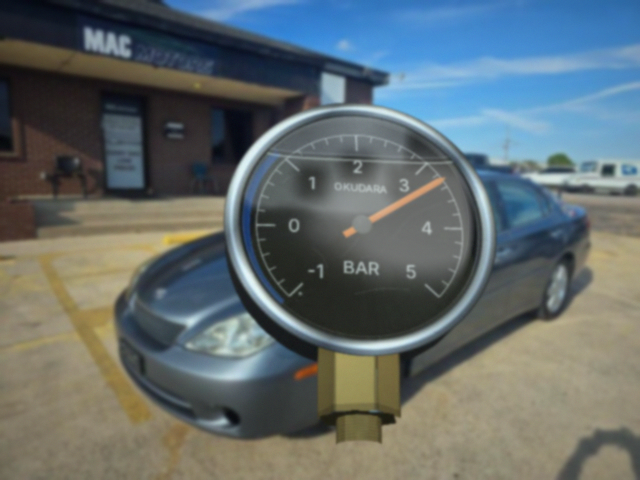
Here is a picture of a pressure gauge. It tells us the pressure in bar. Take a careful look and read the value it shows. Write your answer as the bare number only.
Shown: 3.3
